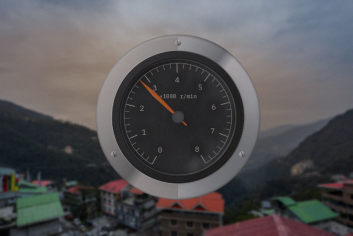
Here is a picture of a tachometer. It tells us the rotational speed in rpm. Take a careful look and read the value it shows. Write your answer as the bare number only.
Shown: 2800
